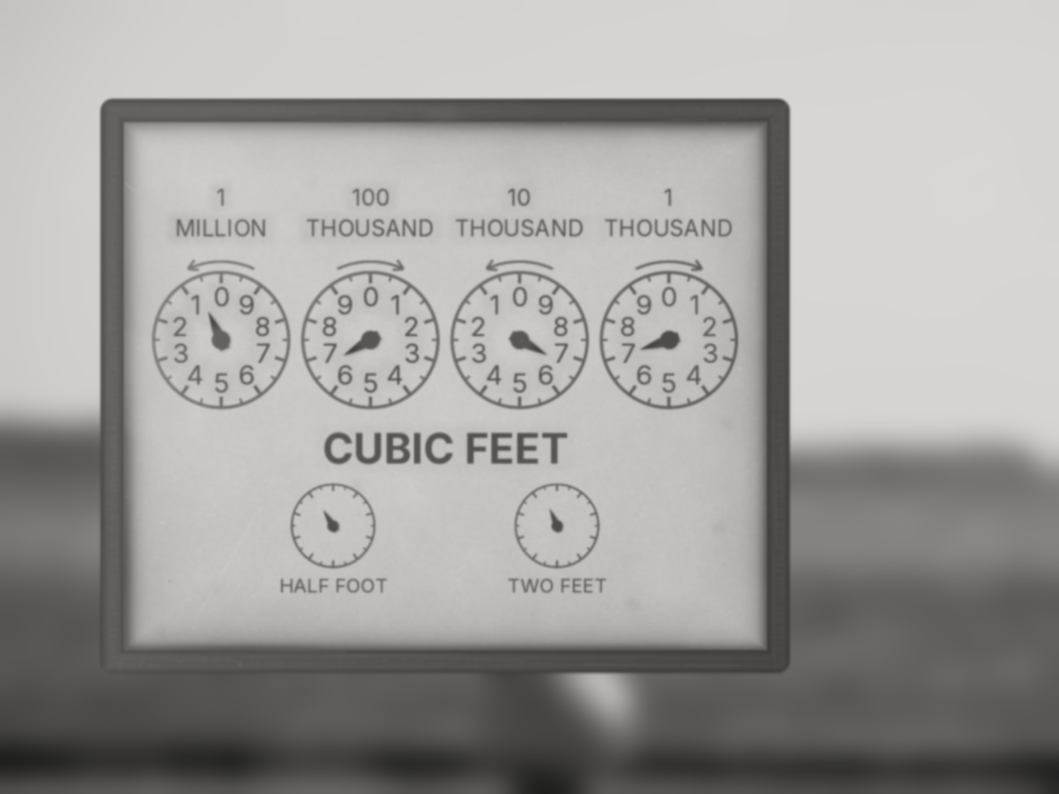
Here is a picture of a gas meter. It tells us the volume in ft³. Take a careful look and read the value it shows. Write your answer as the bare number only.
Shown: 66700
